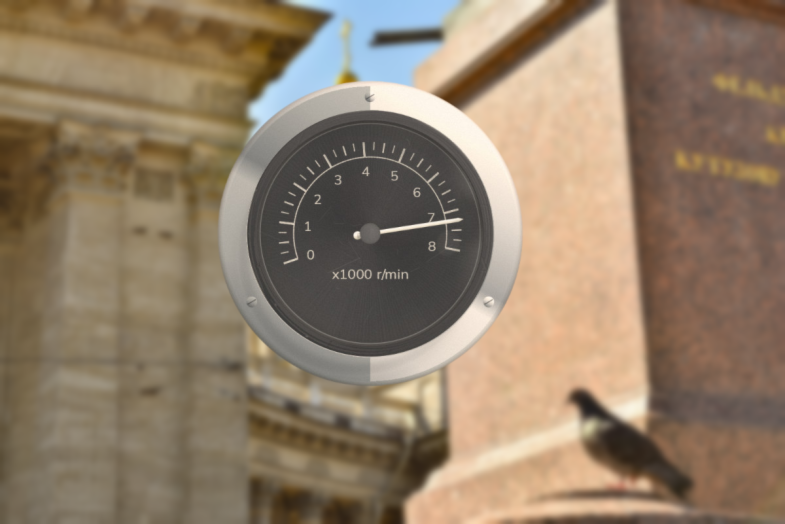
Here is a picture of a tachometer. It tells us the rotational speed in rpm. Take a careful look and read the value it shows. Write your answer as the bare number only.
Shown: 7250
